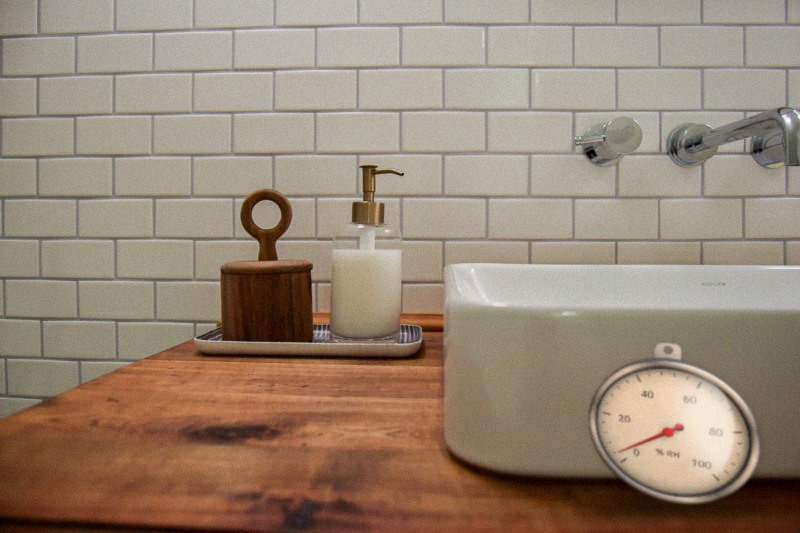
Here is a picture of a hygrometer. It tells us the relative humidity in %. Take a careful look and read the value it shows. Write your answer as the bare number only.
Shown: 4
